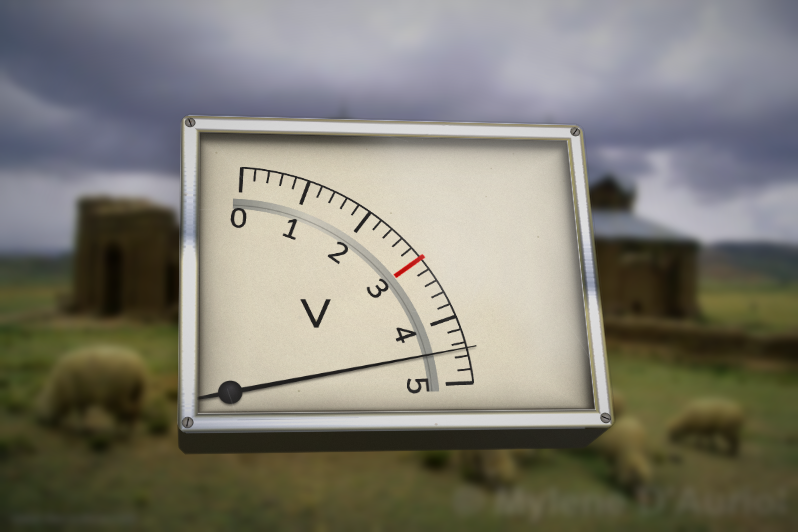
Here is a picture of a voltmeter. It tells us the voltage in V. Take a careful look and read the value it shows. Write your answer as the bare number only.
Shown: 4.5
